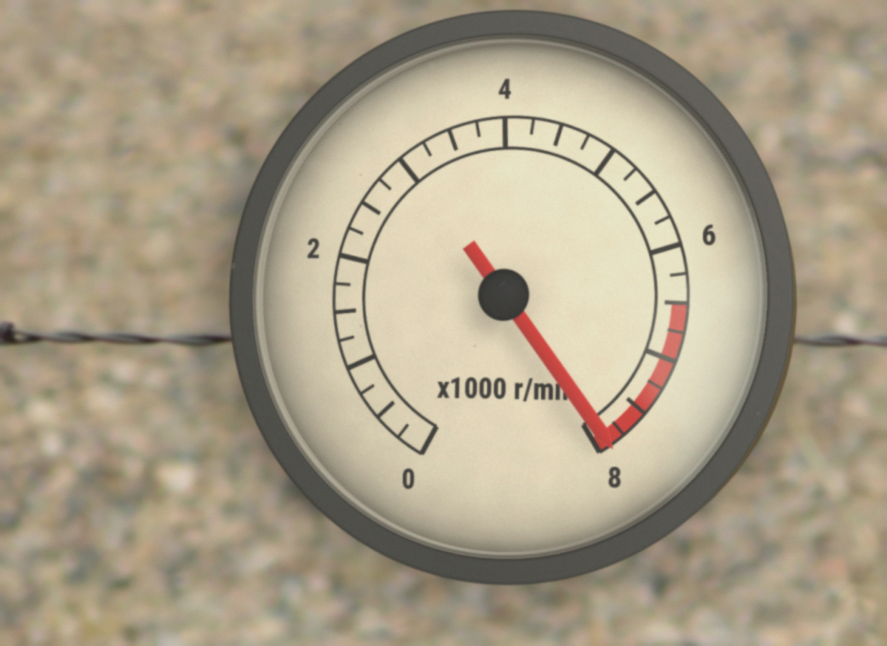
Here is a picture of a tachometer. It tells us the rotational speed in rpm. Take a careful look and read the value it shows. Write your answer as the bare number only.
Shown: 7875
